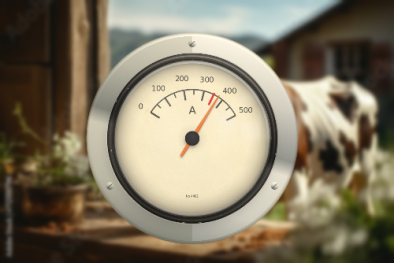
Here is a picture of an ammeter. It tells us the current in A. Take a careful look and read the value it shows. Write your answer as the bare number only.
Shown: 375
